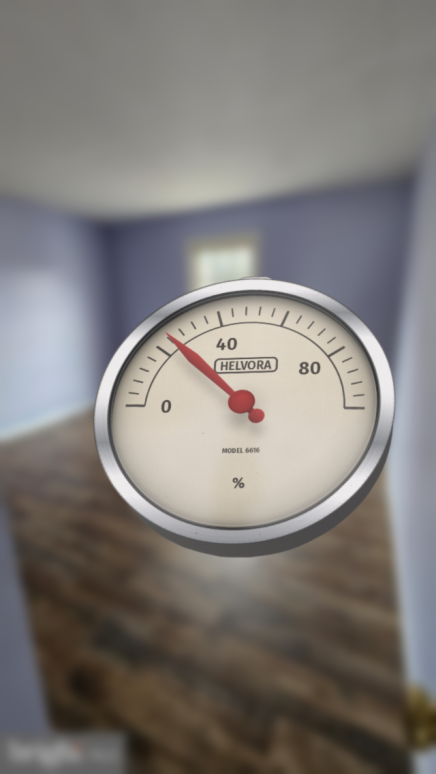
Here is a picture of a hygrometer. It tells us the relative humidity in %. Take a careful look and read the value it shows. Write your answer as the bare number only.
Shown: 24
